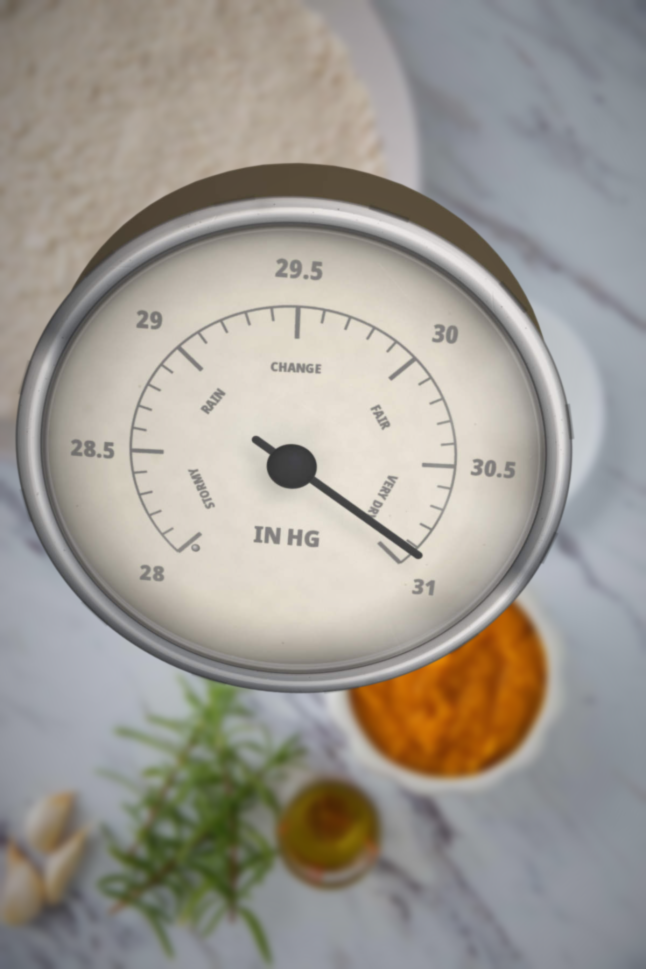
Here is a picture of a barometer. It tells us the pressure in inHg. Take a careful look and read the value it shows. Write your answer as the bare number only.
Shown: 30.9
